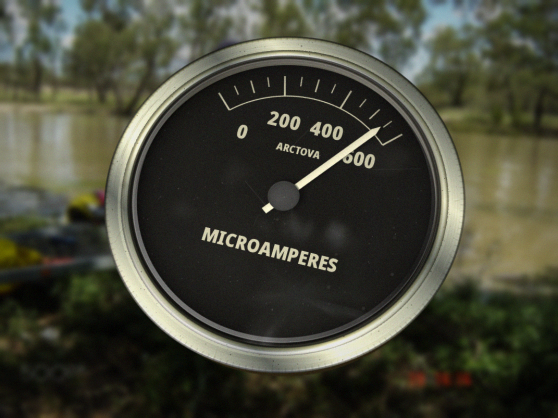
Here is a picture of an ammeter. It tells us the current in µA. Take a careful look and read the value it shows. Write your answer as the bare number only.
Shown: 550
